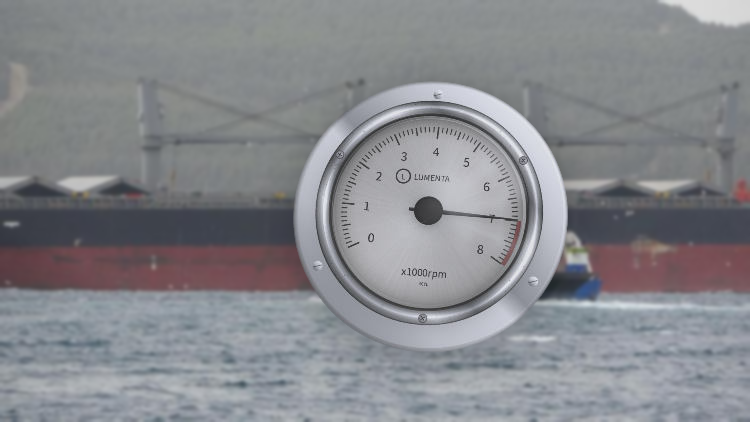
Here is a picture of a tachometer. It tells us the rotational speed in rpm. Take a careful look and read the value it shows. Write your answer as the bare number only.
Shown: 7000
